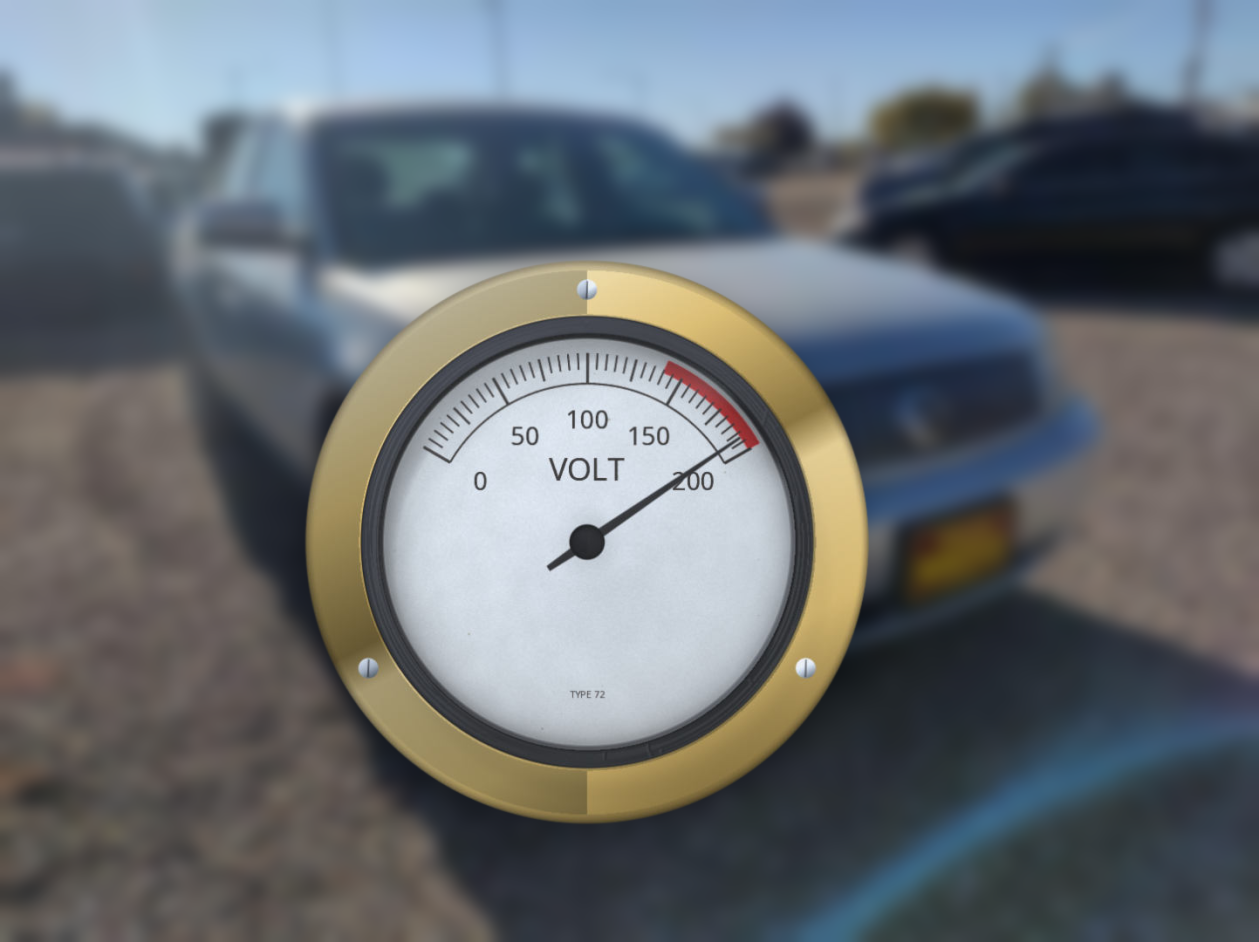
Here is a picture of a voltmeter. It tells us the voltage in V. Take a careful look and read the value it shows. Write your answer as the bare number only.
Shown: 192.5
